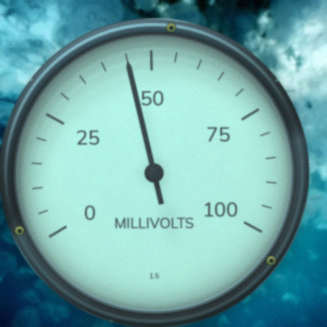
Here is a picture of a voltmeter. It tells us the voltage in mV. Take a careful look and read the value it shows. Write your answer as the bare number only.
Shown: 45
